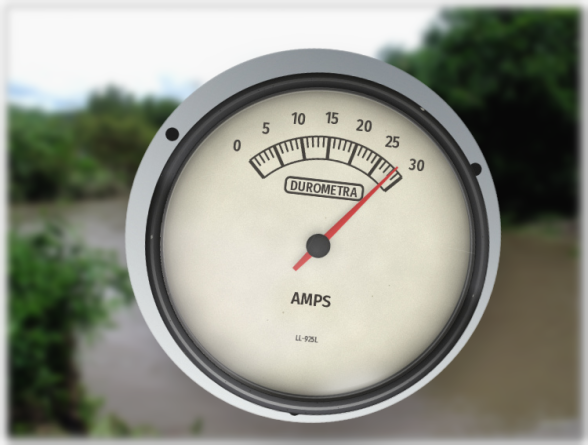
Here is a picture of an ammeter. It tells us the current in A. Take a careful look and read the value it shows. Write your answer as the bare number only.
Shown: 28
